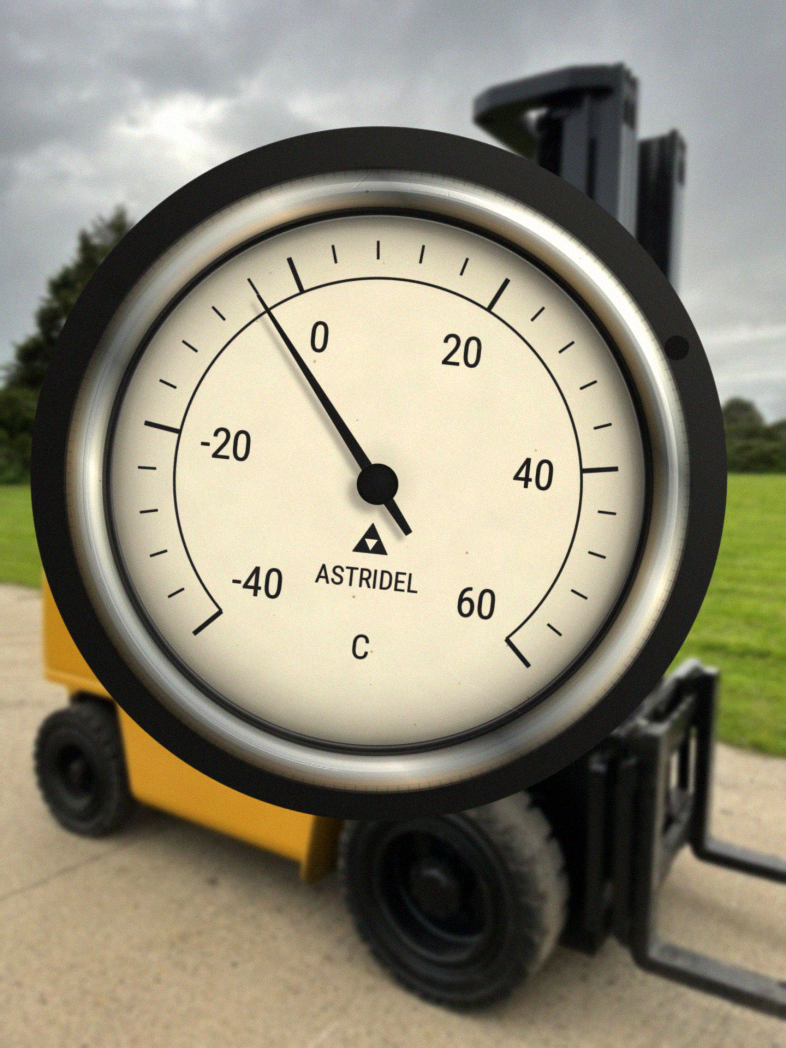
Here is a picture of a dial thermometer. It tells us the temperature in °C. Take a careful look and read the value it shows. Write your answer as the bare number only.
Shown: -4
